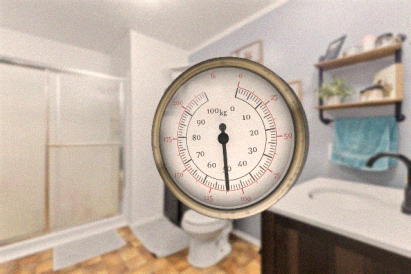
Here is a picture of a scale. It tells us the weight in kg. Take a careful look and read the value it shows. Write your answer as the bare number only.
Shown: 50
